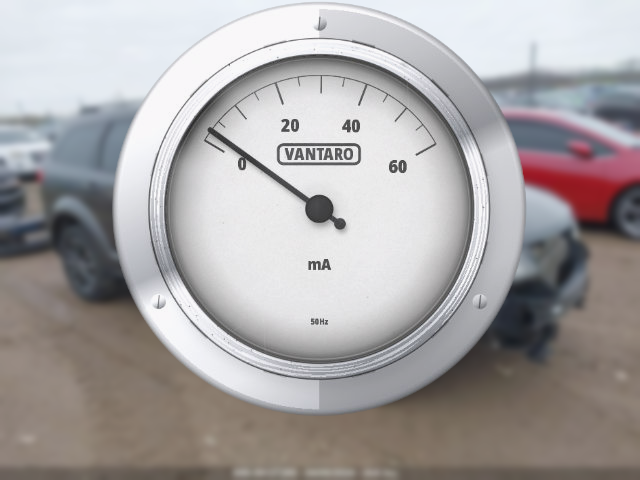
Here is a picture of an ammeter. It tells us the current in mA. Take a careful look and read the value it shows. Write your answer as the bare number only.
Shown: 2.5
